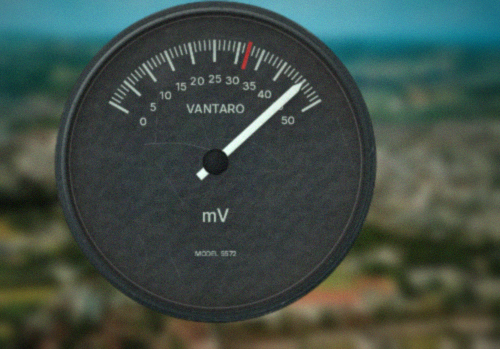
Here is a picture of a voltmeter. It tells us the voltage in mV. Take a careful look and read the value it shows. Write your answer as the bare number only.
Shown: 45
